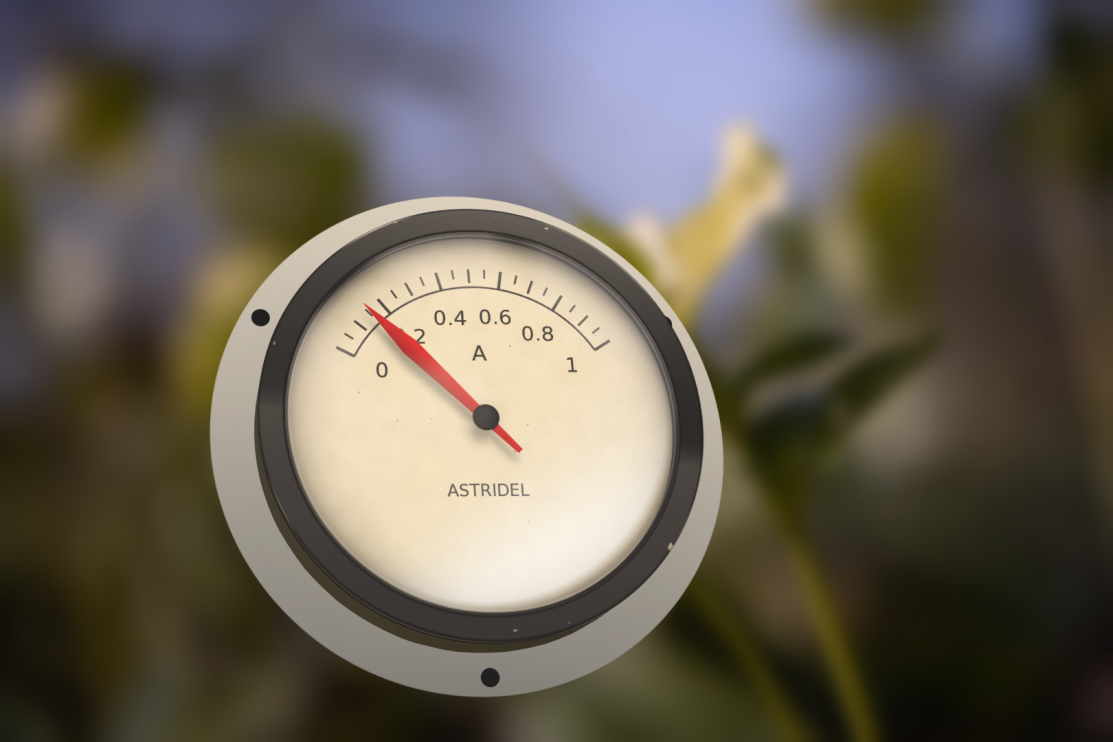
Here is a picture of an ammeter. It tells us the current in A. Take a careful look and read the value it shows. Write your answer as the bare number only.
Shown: 0.15
